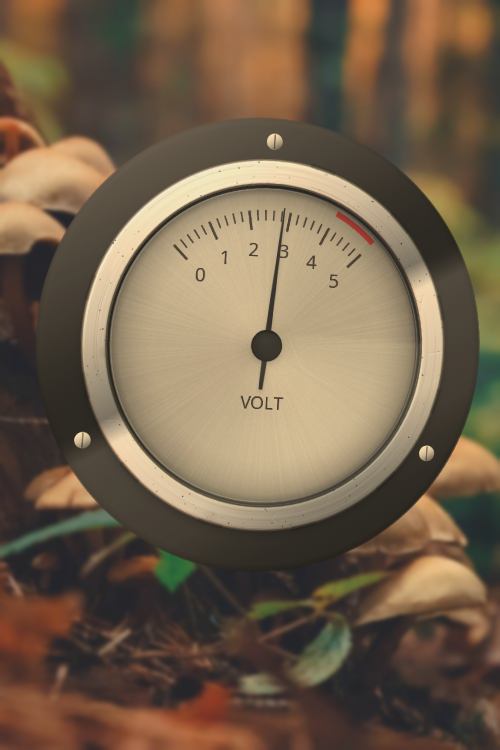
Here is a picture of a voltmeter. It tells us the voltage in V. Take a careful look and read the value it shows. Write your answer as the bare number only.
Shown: 2.8
